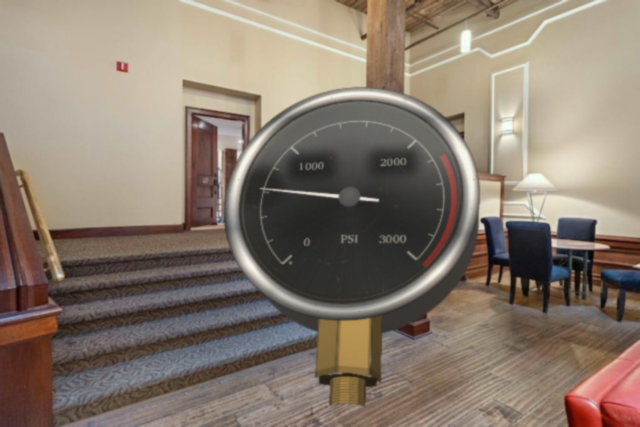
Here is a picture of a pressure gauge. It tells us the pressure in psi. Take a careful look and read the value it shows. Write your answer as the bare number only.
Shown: 600
